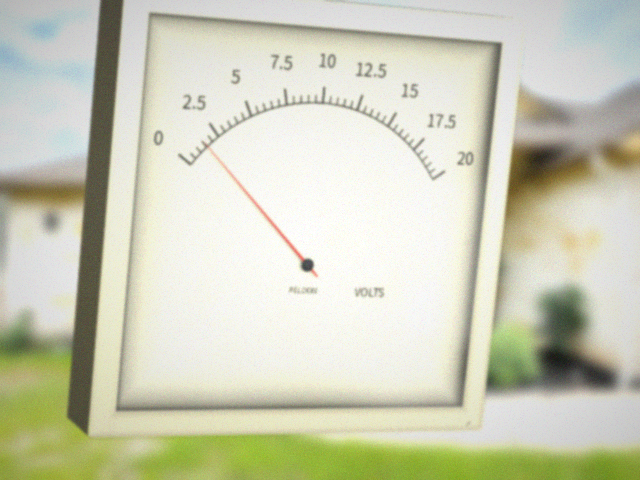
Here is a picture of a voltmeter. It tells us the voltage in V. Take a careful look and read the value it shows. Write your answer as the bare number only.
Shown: 1.5
